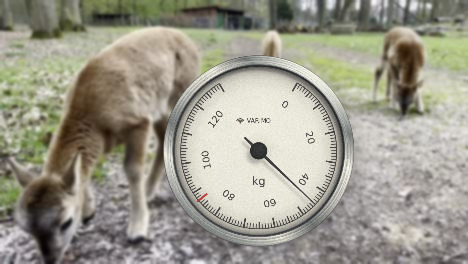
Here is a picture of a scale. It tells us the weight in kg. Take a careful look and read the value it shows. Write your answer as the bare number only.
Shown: 45
